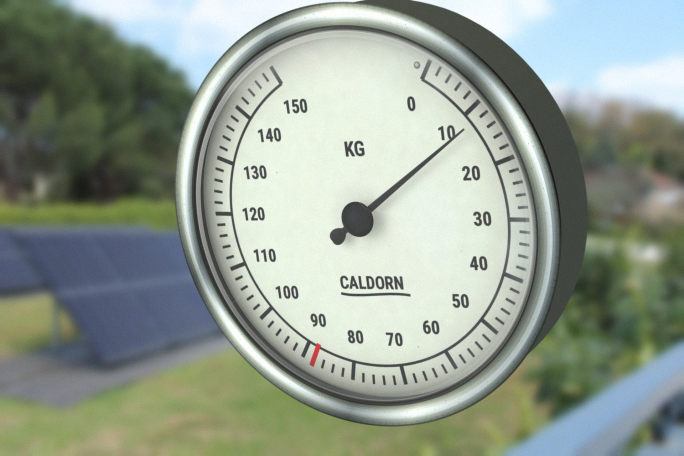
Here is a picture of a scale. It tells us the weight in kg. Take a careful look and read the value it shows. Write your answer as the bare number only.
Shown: 12
